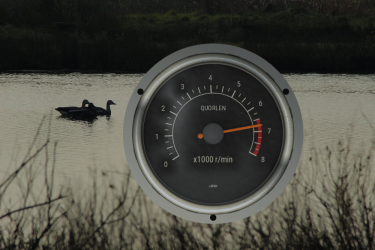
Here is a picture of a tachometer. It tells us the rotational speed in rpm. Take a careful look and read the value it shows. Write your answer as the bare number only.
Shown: 6750
